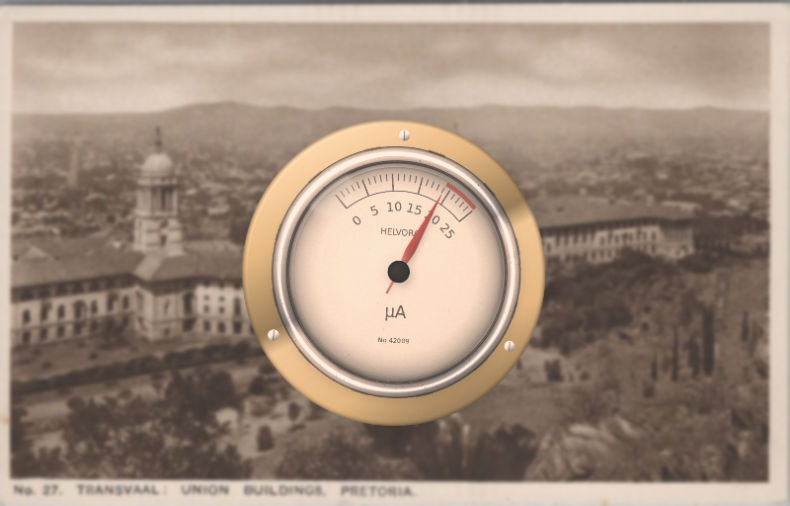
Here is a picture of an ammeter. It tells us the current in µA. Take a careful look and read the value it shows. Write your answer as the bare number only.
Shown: 19
